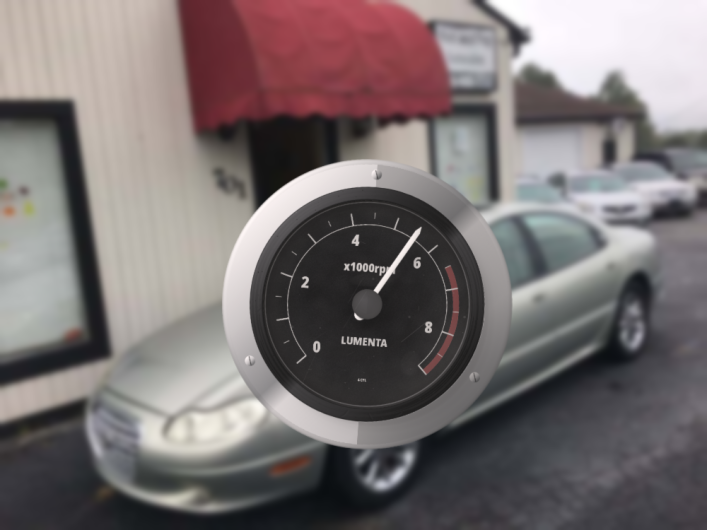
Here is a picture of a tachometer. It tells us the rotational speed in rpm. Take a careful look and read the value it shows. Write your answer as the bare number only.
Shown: 5500
